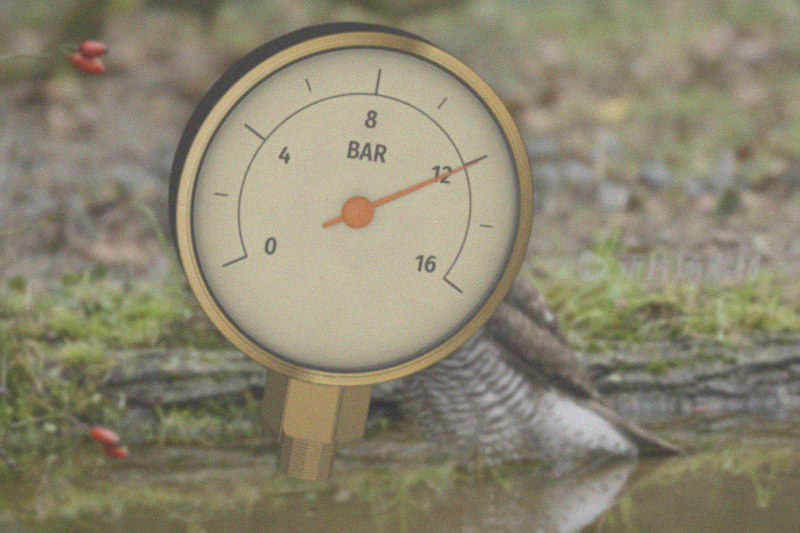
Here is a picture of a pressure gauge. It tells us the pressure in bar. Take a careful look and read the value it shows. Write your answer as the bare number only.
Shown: 12
